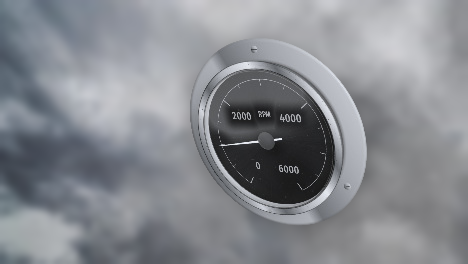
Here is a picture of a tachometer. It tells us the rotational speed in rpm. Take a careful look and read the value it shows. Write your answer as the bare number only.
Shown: 1000
